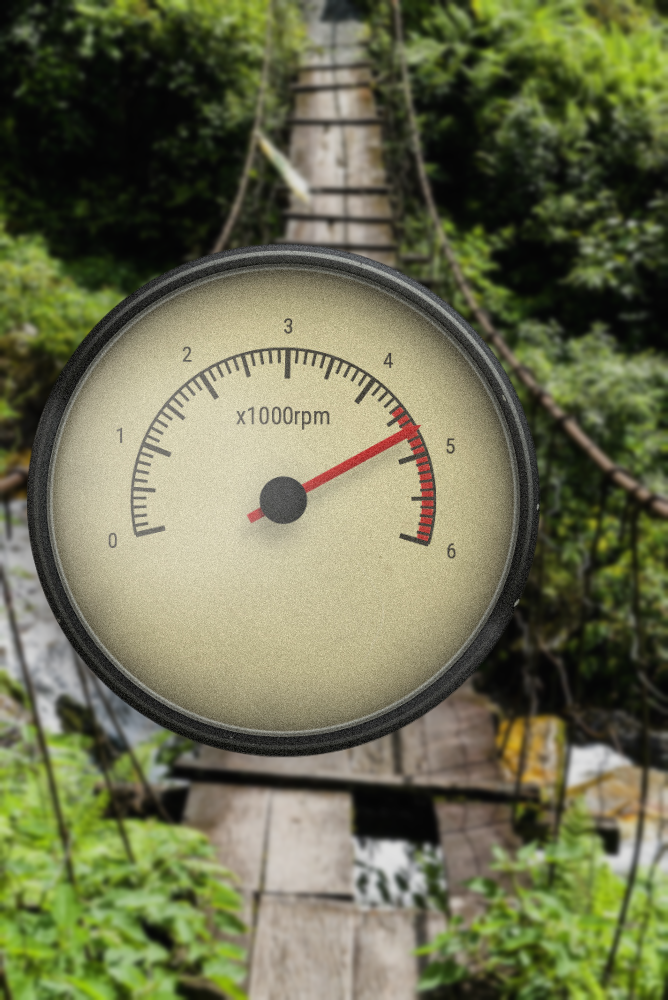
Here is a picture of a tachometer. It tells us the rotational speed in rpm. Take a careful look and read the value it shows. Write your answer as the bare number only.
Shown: 4700
